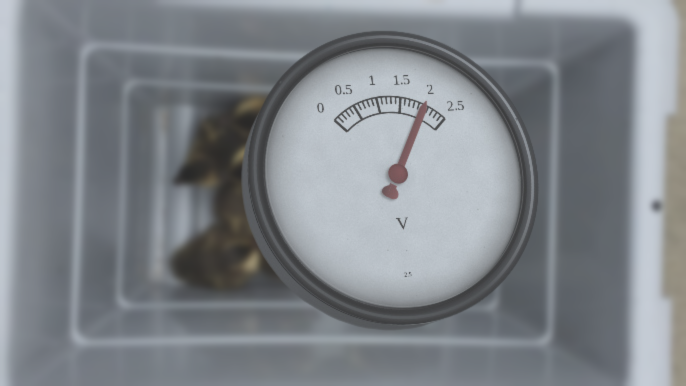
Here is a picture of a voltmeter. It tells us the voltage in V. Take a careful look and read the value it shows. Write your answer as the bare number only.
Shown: 2
